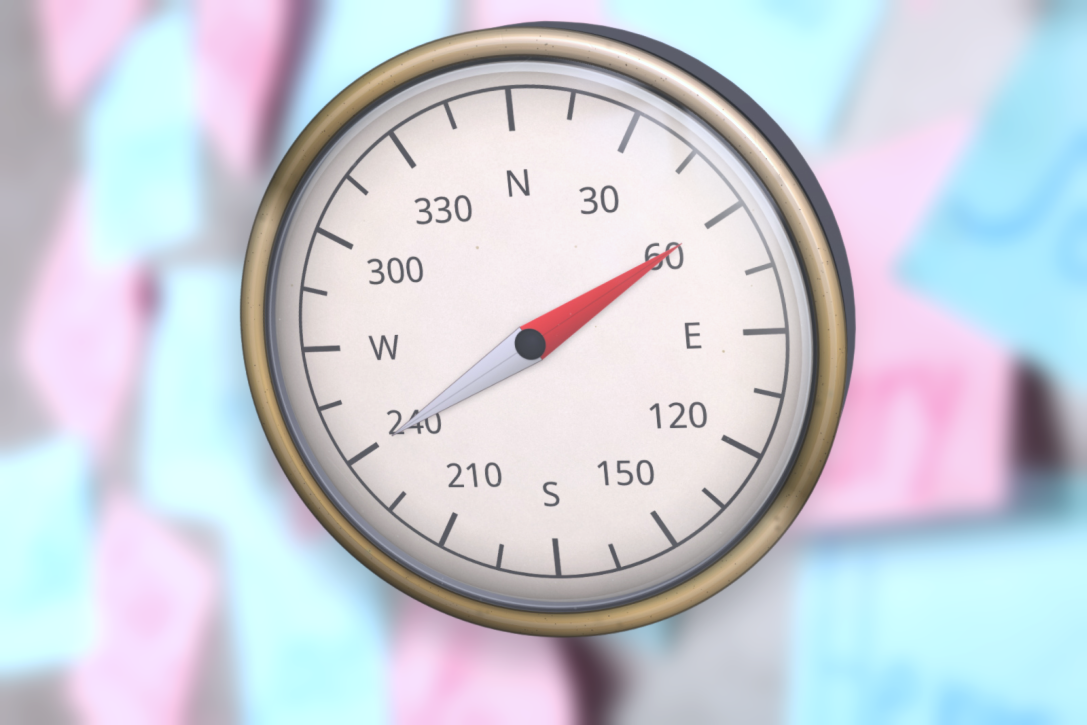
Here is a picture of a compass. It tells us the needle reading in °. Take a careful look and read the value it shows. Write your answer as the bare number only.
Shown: 60
